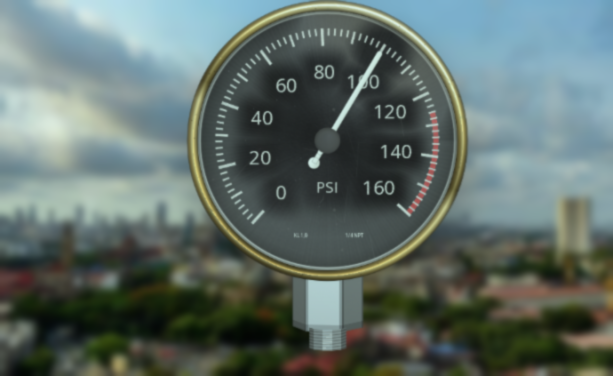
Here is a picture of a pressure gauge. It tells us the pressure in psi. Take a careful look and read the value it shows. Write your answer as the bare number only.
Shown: 100
